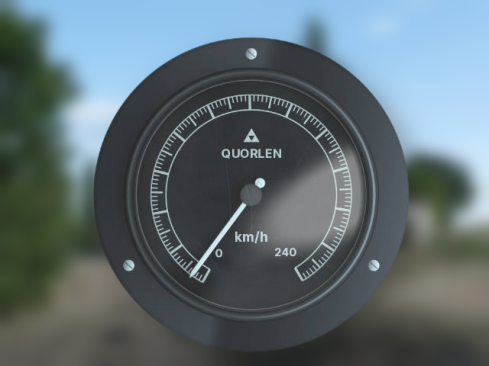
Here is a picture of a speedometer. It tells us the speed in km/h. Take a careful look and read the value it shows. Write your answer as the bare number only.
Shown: 6
